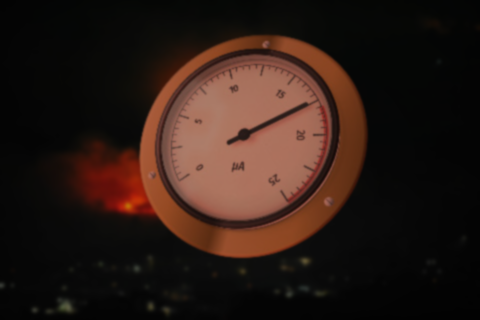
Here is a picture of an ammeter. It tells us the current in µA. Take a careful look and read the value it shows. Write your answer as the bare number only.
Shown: 17.5
